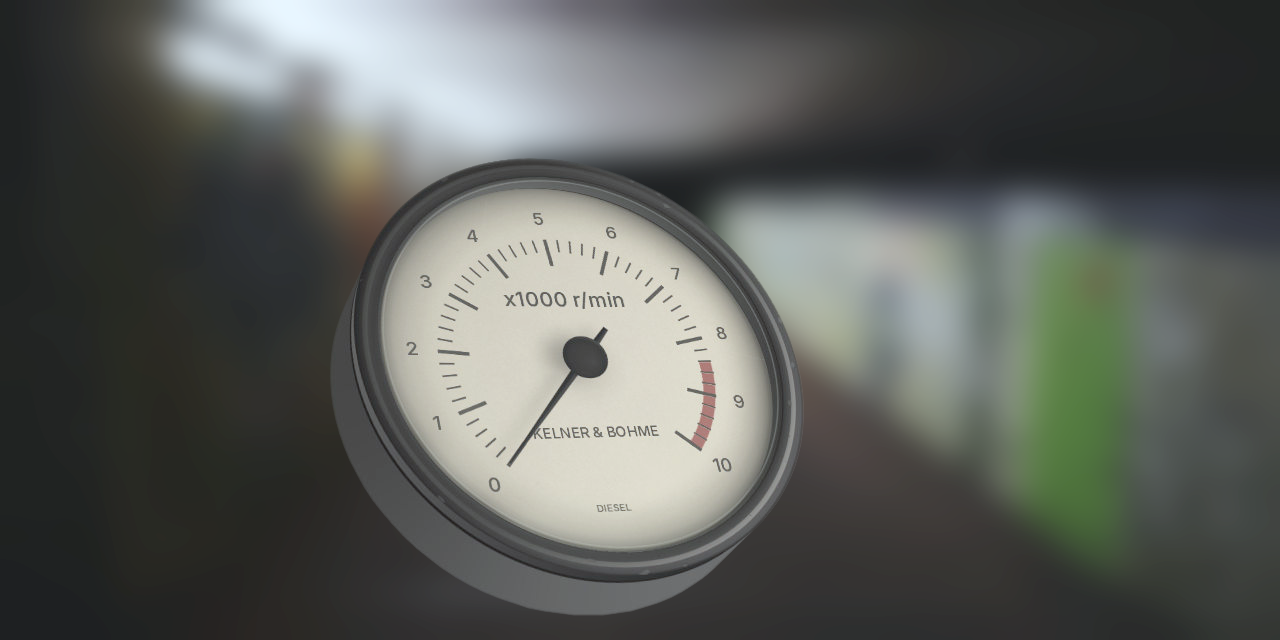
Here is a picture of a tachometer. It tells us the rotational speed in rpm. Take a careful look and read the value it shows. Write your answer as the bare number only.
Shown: 0
